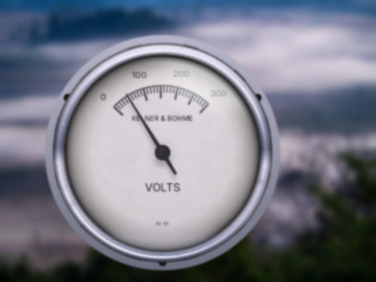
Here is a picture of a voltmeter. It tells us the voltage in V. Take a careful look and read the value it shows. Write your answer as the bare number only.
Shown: 50
